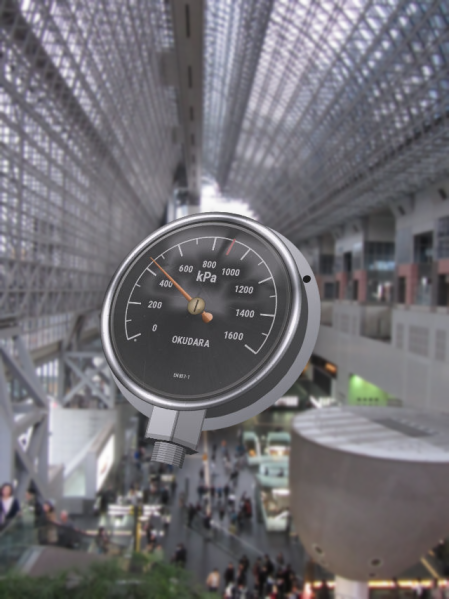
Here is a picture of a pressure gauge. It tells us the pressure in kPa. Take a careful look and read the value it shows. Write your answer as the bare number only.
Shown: 450
